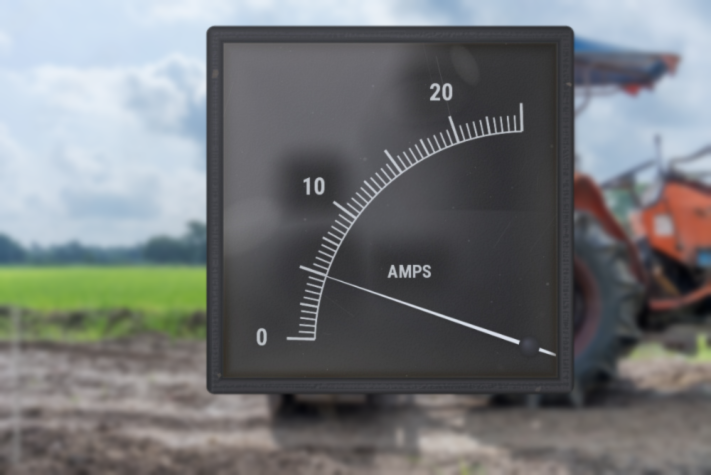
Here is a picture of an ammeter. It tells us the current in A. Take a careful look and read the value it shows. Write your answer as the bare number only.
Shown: 5
